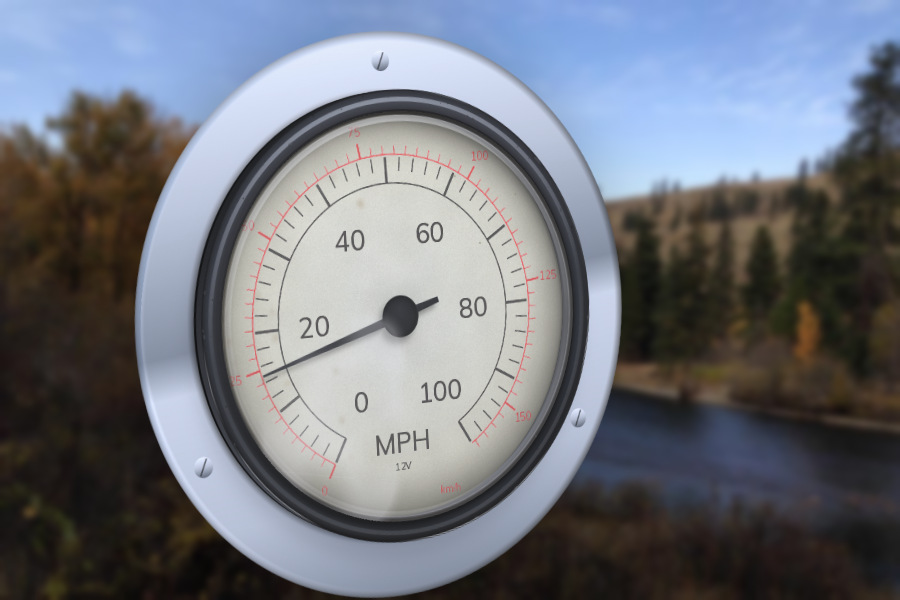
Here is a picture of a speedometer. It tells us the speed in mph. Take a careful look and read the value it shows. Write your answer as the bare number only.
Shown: 15
